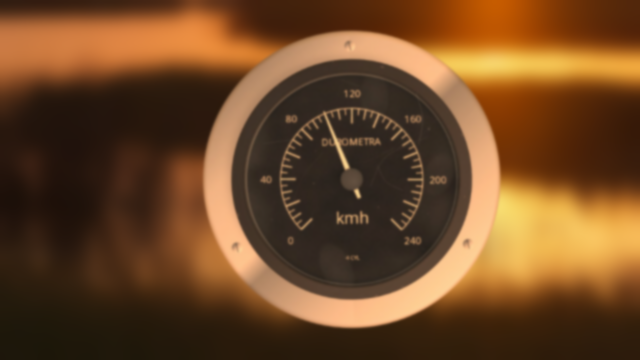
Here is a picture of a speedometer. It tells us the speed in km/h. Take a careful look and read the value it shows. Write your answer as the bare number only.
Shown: 100
